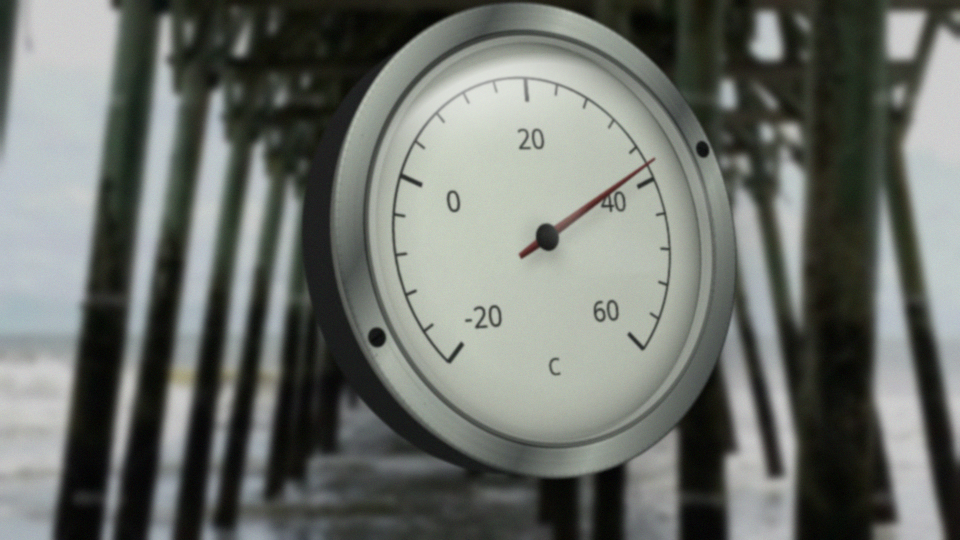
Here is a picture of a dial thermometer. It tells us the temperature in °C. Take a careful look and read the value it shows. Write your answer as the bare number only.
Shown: 38
